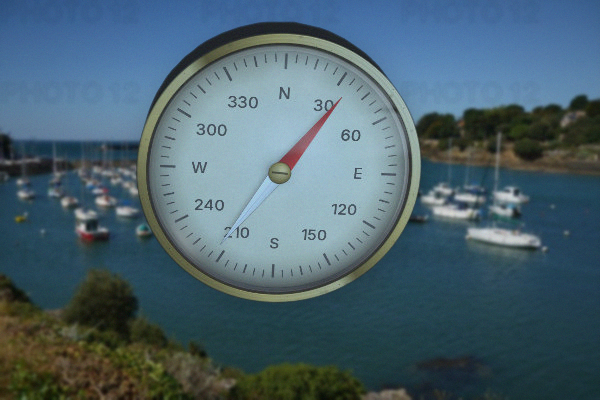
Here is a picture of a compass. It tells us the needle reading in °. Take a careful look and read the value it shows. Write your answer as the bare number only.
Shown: 35
